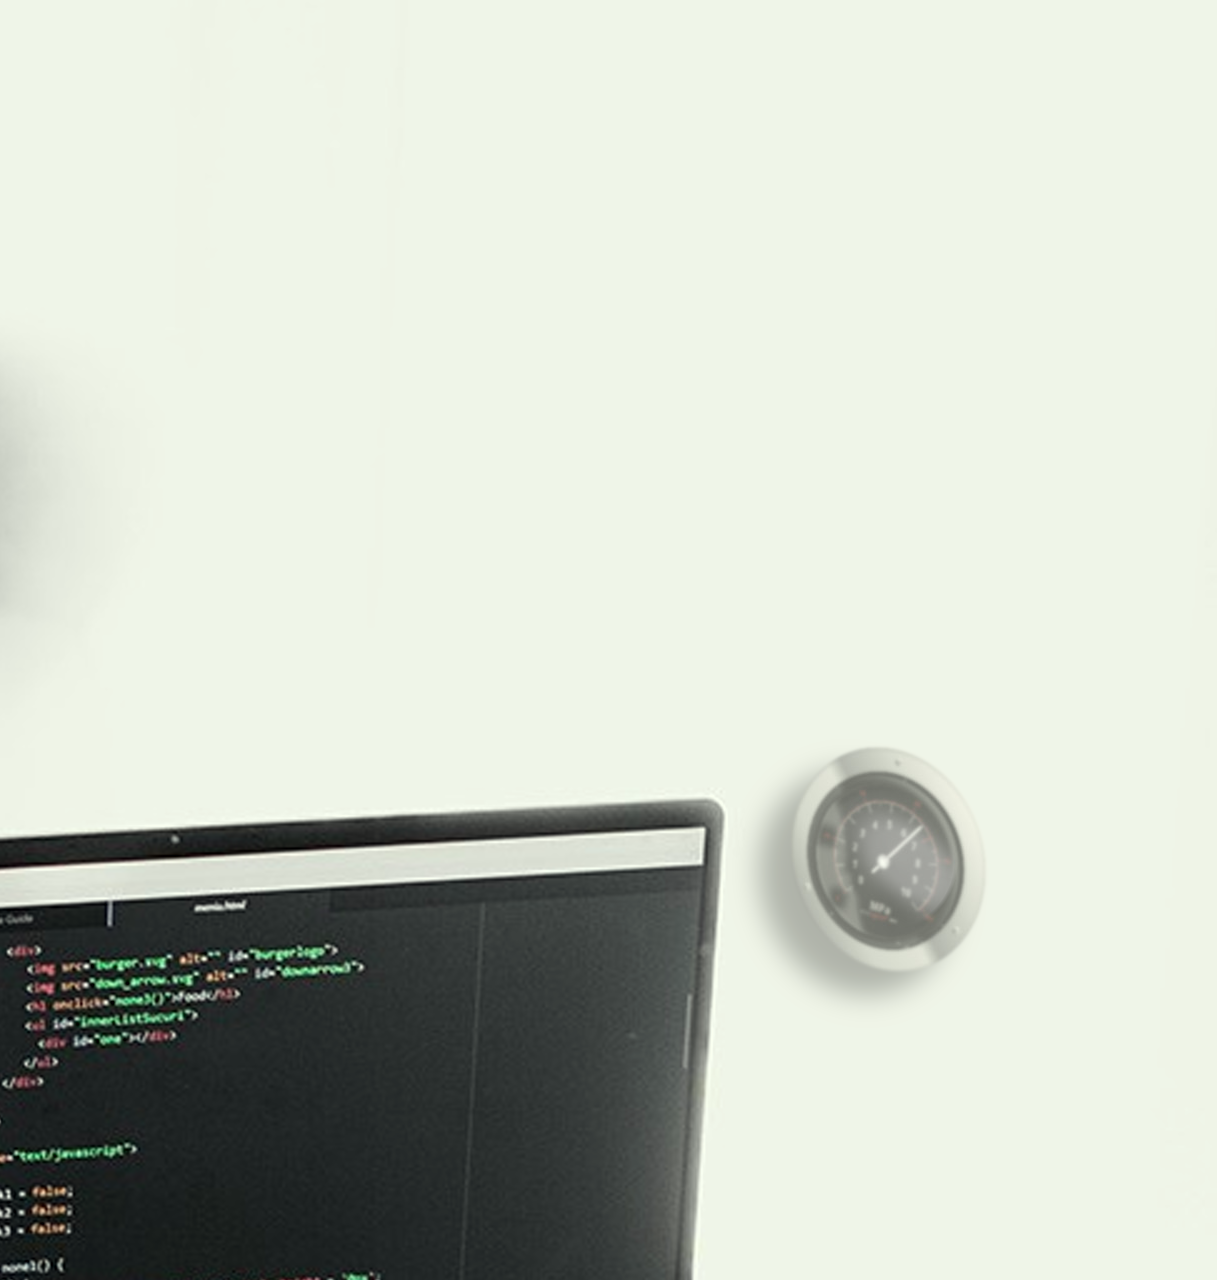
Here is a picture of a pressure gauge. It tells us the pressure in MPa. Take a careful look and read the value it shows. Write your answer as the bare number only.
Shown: 6.5
